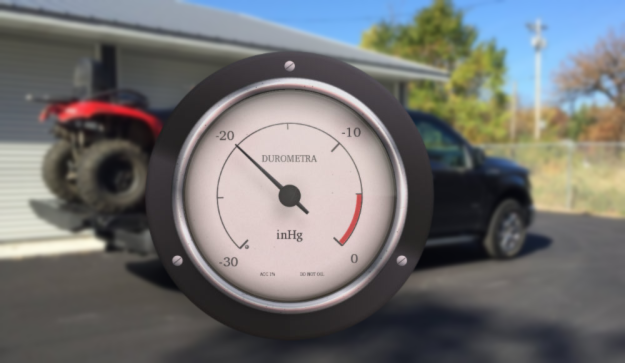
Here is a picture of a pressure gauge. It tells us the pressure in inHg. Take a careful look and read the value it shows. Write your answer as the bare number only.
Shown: -20
